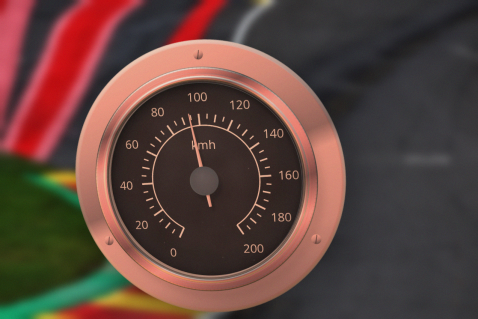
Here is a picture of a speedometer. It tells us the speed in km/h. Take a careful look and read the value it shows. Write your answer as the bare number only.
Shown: 95
